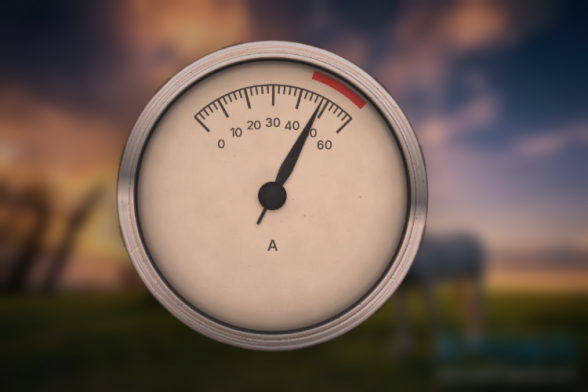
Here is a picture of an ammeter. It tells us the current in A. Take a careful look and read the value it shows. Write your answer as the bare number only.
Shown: 48
